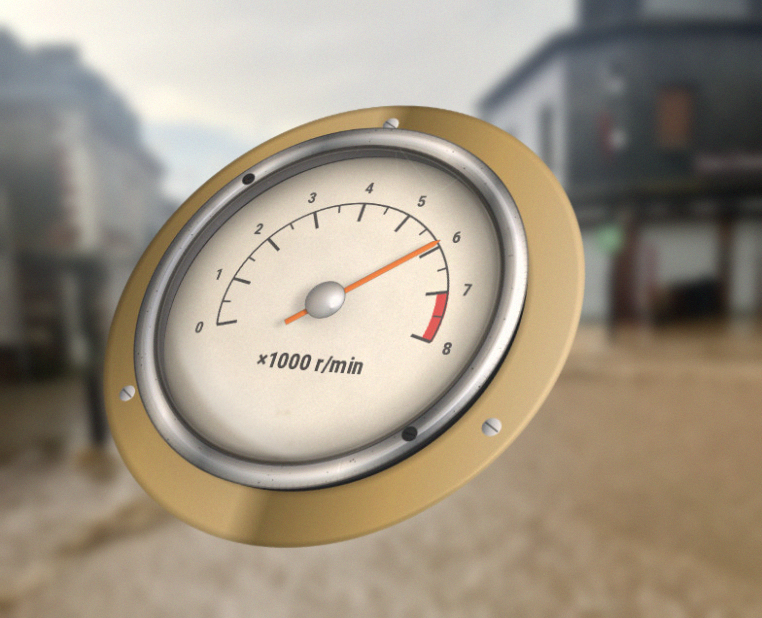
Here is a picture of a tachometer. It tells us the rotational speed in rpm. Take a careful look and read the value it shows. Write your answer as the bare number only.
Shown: 6000
